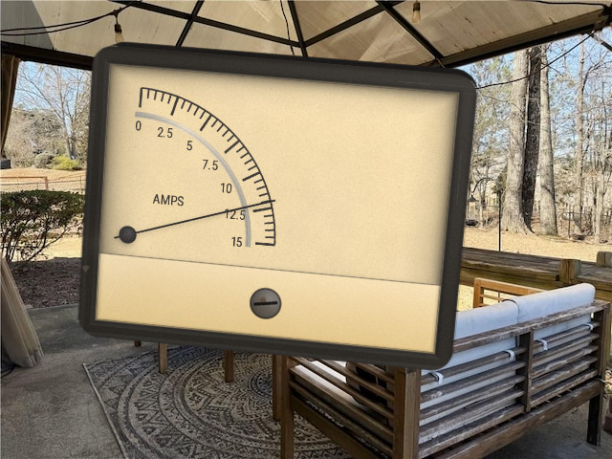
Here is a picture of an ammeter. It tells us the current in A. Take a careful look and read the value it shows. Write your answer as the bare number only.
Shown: 12
